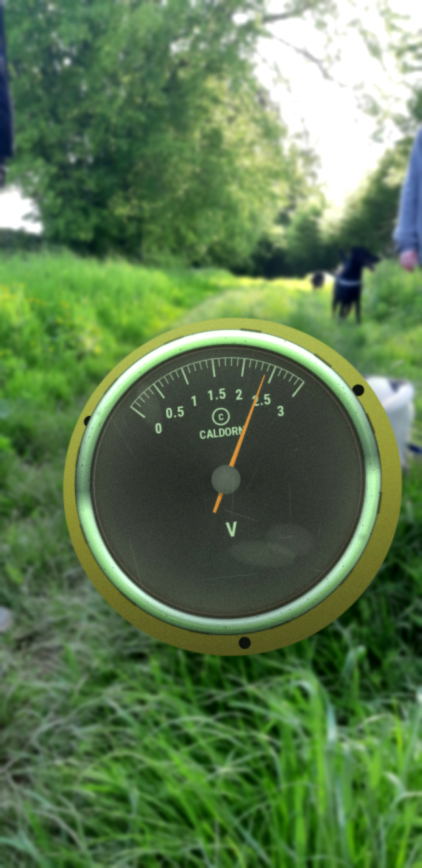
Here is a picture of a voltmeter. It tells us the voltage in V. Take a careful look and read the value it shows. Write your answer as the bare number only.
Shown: 2.4
